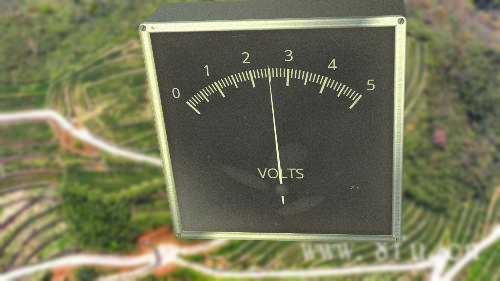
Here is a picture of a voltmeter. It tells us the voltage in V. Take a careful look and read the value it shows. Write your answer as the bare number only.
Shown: 2.5
